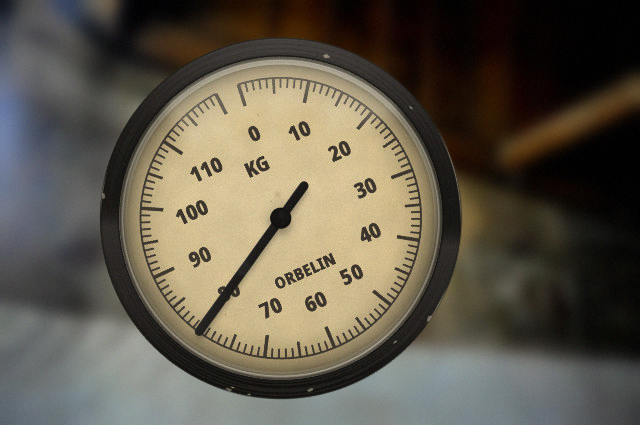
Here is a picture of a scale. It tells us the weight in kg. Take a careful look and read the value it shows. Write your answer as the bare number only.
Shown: 80
